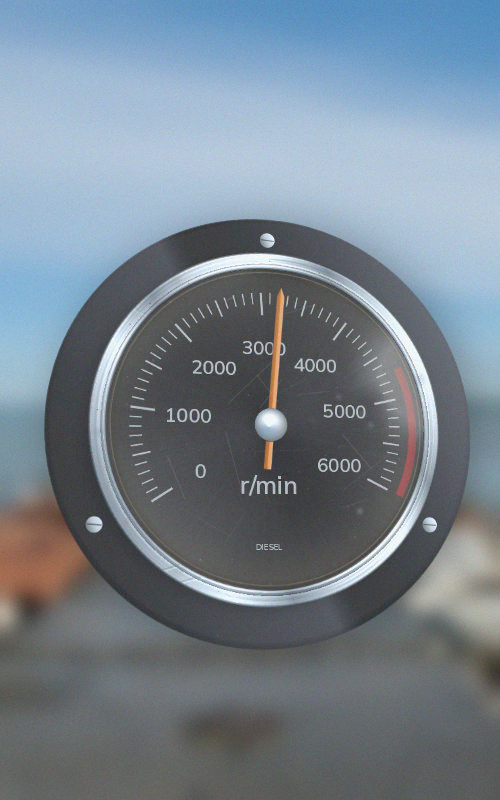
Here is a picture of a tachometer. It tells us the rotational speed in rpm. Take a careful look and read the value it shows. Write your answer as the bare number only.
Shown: 3200
